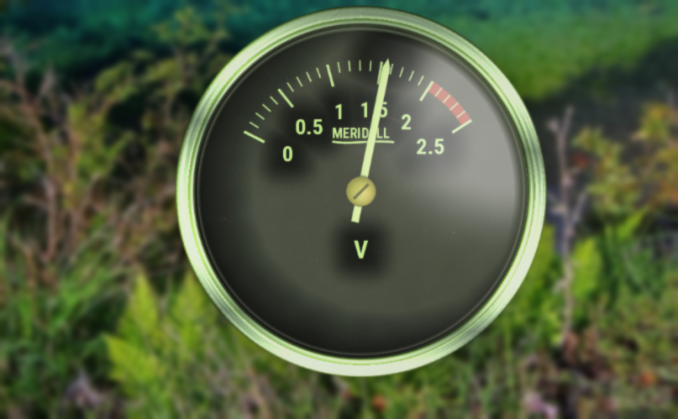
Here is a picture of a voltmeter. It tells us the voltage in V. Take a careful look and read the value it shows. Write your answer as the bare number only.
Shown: 1.55
